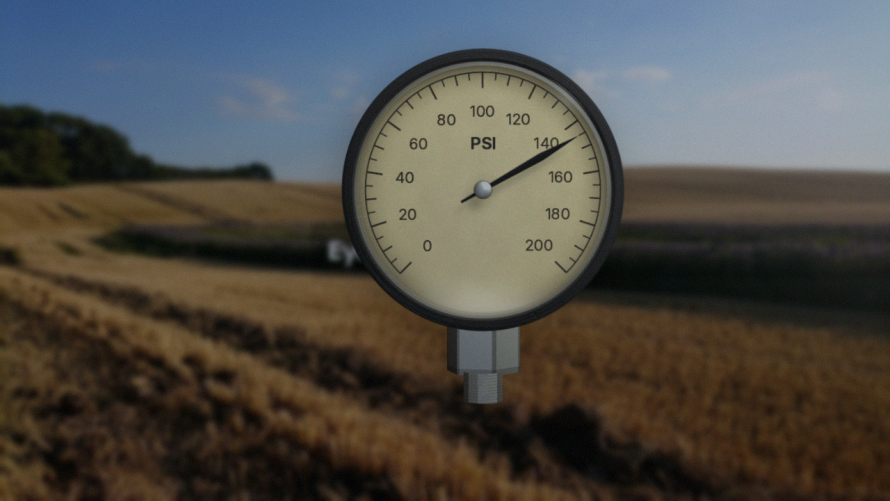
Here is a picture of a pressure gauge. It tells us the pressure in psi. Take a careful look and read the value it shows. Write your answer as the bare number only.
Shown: 145
